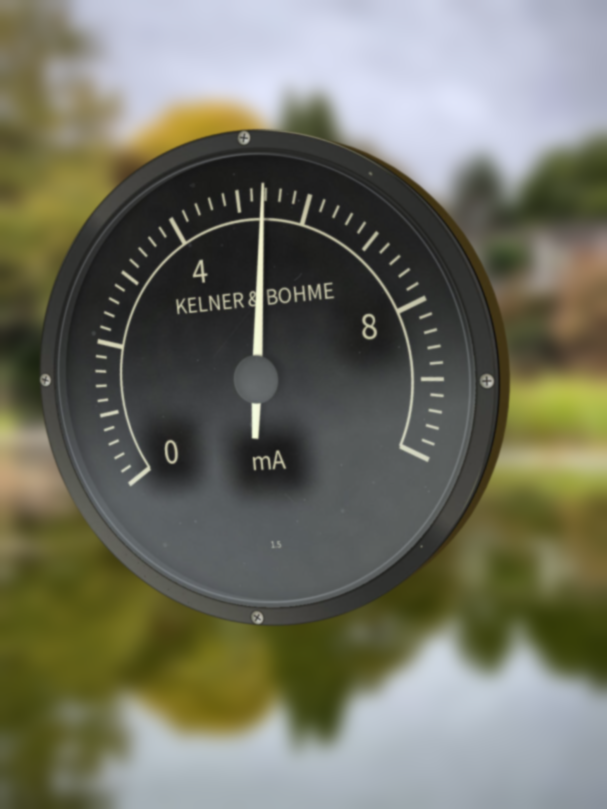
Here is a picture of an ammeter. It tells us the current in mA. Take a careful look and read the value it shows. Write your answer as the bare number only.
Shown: 5.4
